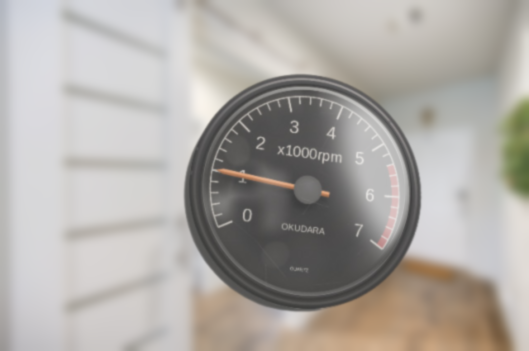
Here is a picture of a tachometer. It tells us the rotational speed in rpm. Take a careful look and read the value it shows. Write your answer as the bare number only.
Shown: 1000
